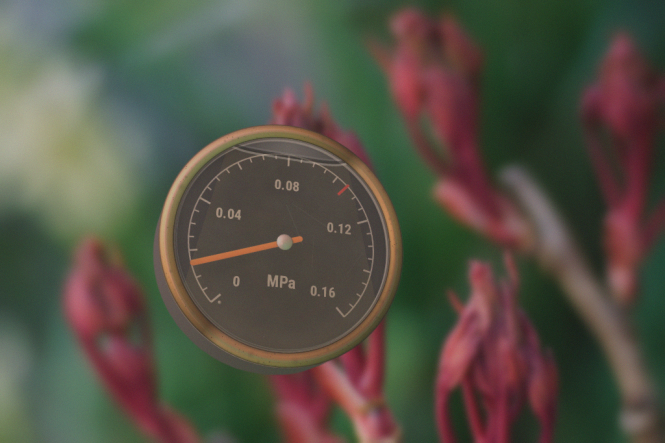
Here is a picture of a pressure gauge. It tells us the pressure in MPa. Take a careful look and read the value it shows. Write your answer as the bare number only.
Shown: 0.015
